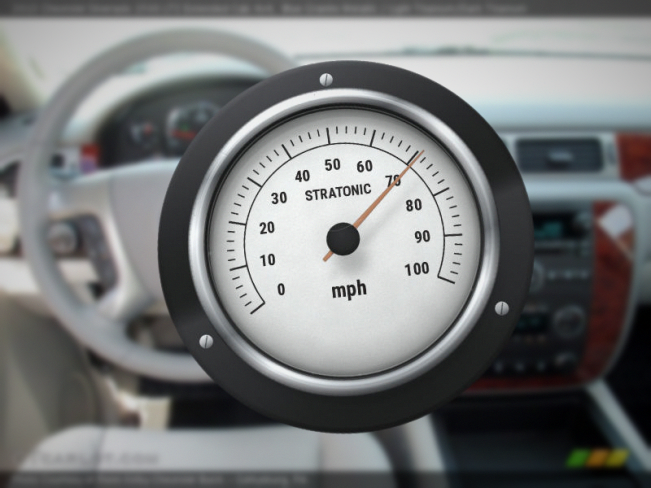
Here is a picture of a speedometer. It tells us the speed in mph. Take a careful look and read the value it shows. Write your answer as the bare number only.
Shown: 71
